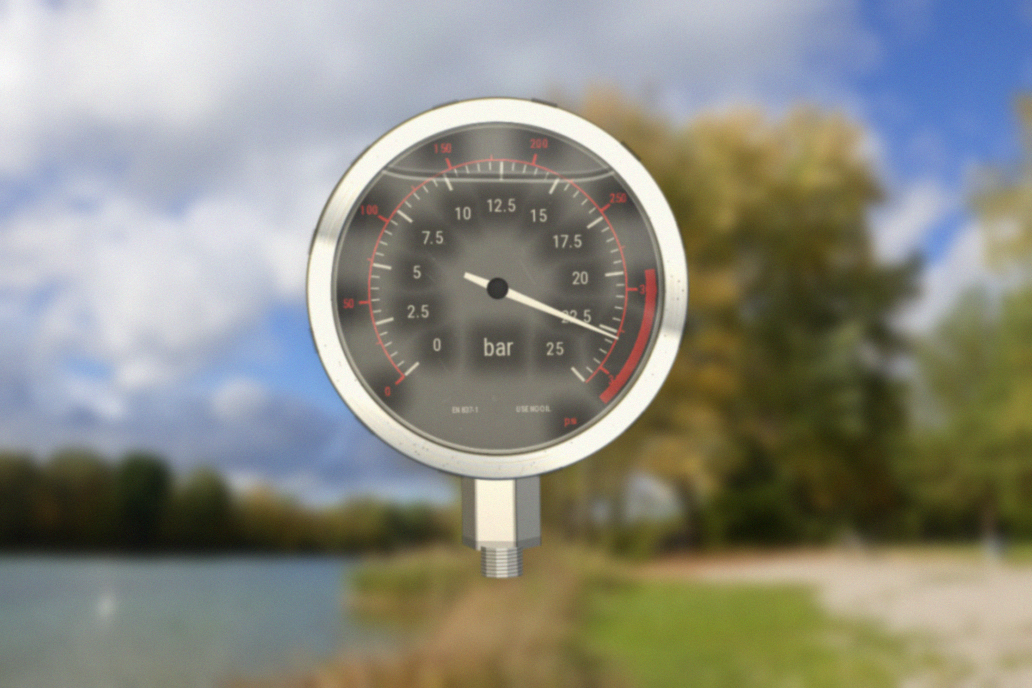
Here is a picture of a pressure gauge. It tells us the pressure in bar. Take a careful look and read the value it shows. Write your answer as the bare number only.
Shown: 22.75
